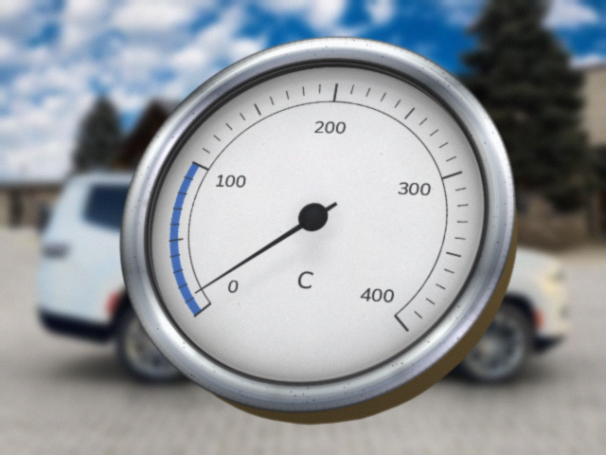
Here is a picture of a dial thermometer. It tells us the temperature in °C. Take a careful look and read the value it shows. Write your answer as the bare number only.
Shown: 10
